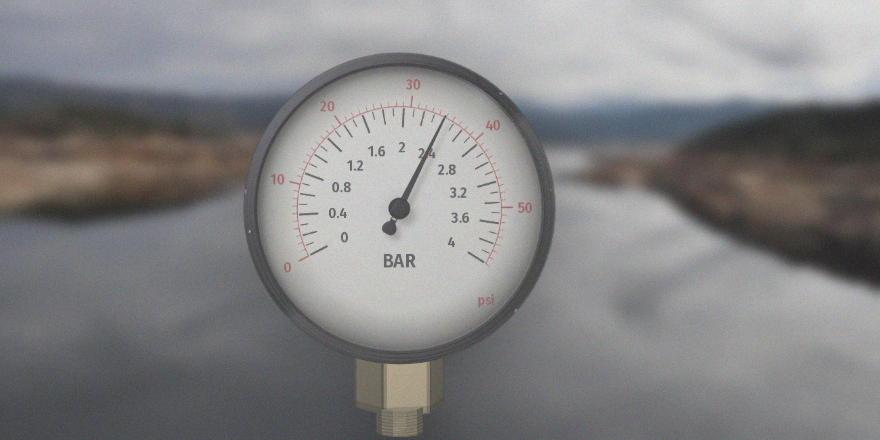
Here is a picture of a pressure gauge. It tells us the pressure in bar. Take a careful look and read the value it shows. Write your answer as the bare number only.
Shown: 2.4
